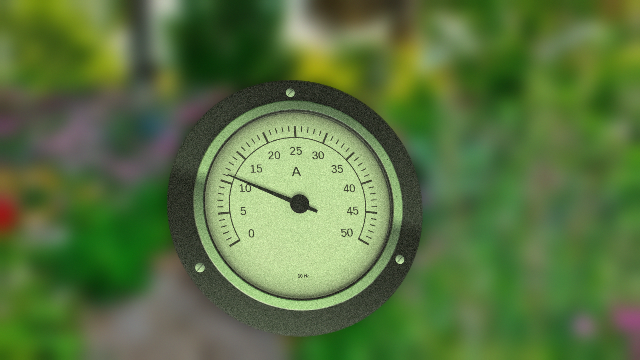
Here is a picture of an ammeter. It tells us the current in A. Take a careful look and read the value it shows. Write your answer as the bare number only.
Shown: 11
